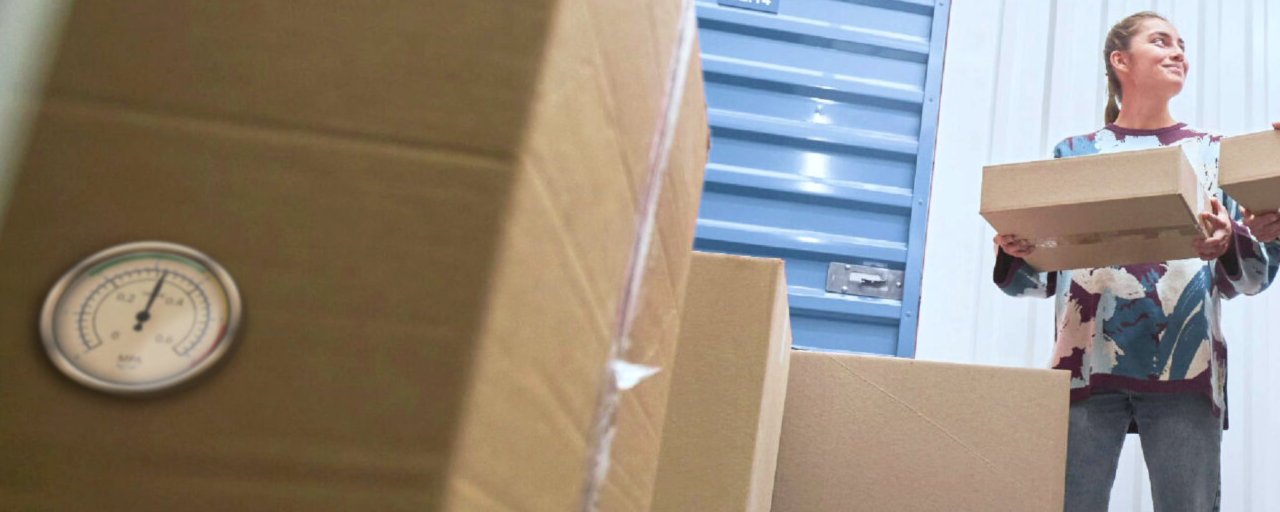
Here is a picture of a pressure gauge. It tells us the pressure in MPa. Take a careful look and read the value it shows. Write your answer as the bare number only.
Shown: 0.32
